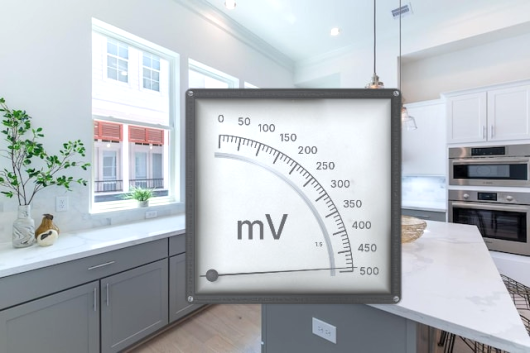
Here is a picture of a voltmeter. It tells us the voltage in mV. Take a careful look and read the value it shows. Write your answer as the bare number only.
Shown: 490
